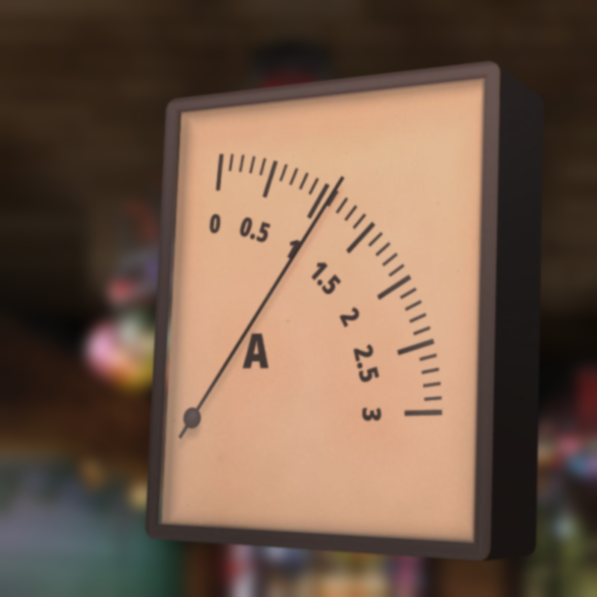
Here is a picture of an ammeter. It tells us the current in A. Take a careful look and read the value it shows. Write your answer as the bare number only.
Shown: 1.1
